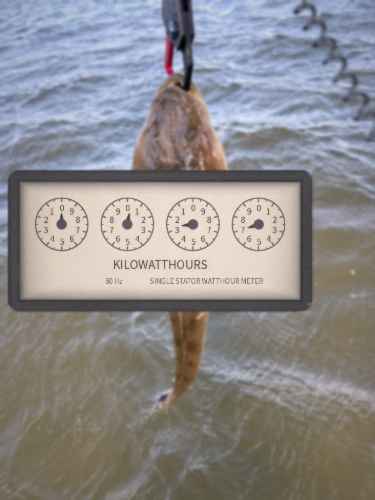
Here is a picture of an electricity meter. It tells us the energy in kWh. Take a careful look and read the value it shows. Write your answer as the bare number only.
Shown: 27
